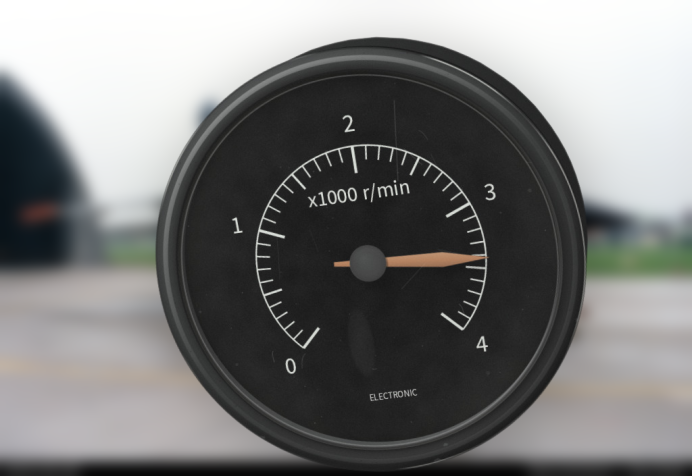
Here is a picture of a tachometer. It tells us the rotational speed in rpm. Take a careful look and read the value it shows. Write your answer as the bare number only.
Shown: 3400
